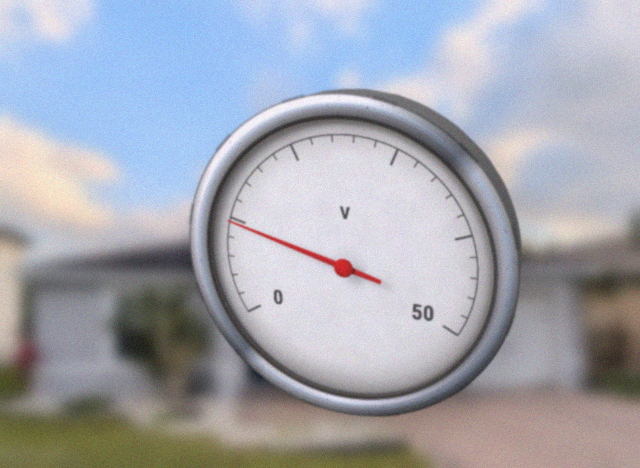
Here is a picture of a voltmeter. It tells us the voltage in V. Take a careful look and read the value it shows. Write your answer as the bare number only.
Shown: 10
